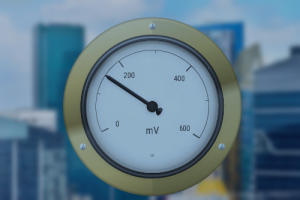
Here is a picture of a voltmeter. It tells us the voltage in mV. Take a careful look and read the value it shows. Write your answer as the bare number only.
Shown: 150
